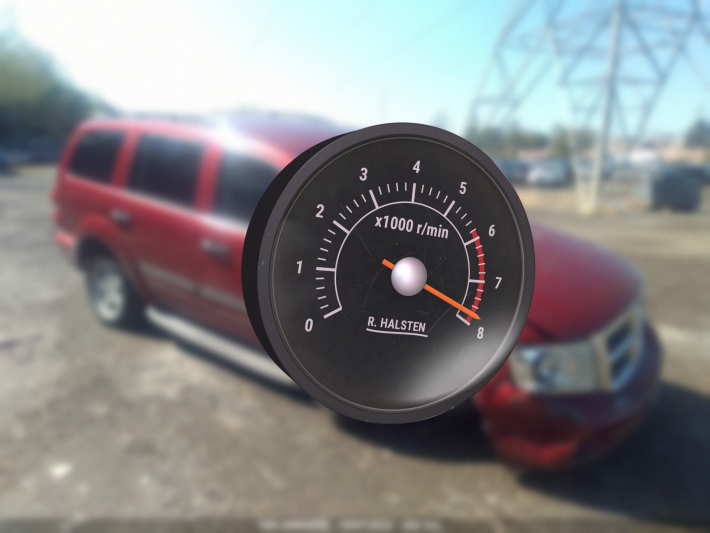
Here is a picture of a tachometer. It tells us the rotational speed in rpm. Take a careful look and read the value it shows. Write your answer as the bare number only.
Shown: 7800
